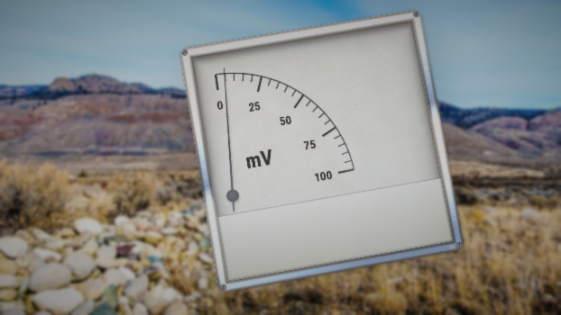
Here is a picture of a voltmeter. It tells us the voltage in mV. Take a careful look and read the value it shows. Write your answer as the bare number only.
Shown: 5
